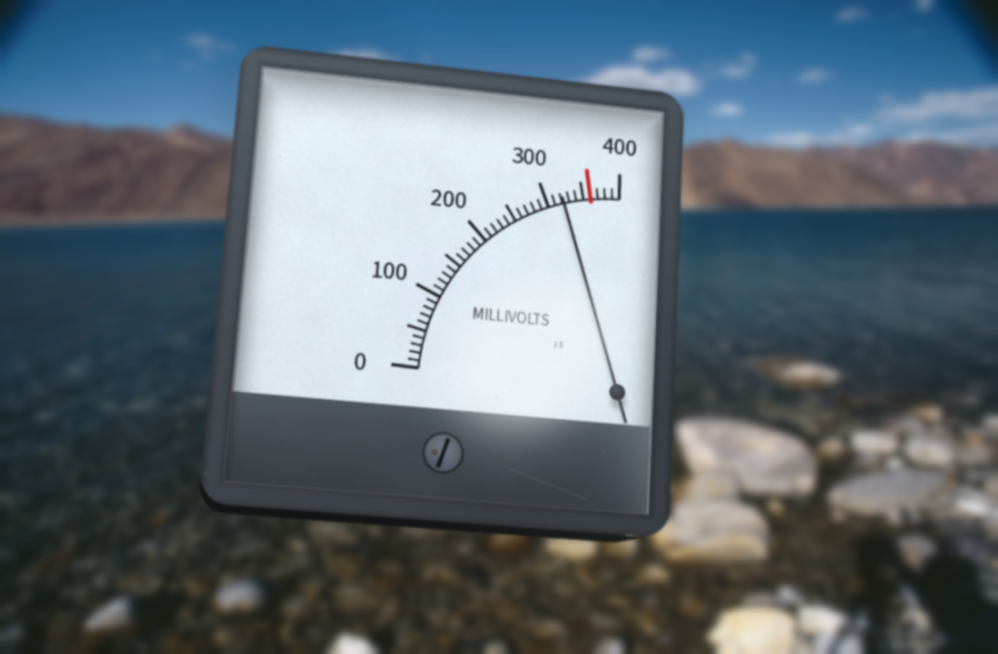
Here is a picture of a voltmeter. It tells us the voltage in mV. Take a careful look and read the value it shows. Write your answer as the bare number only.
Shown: 320
